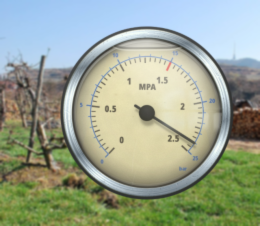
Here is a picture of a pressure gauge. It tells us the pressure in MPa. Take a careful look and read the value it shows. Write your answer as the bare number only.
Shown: 2.4
